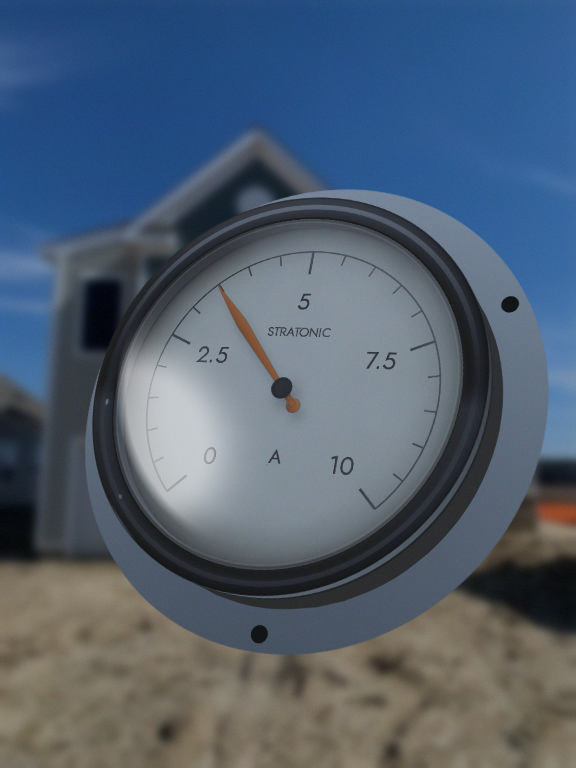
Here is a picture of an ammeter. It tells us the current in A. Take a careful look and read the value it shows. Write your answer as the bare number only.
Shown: 3.5
